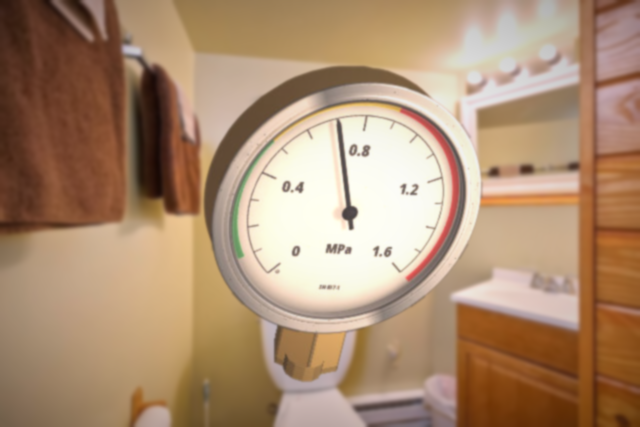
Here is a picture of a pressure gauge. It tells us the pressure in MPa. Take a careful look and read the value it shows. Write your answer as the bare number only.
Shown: 0.7
